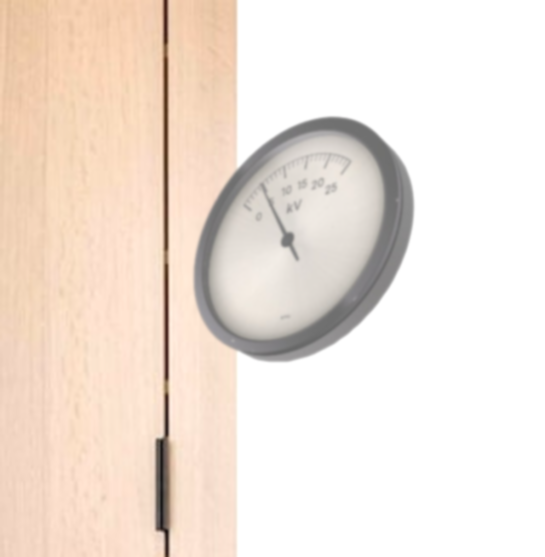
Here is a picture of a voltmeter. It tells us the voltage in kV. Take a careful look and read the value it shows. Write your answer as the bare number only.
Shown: 5
